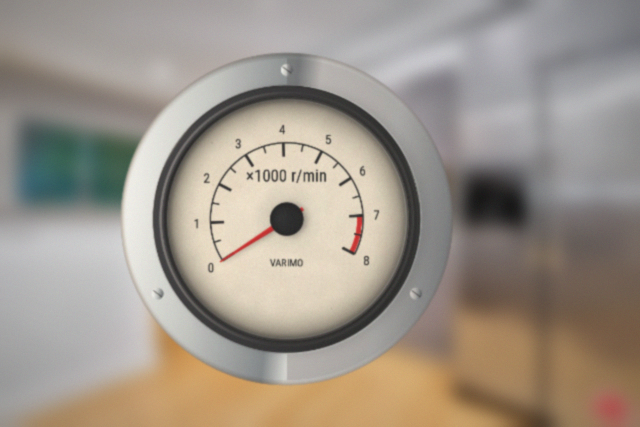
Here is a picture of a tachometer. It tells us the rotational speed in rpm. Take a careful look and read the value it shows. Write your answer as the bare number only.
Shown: 0
